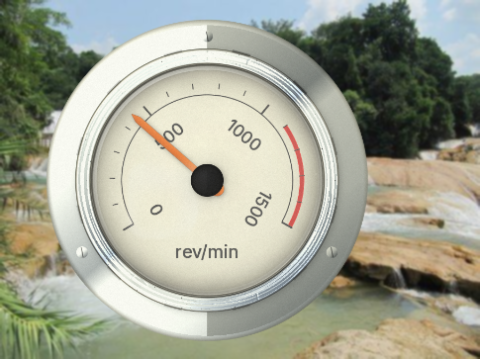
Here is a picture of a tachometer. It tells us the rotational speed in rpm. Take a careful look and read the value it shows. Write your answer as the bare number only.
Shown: 450
